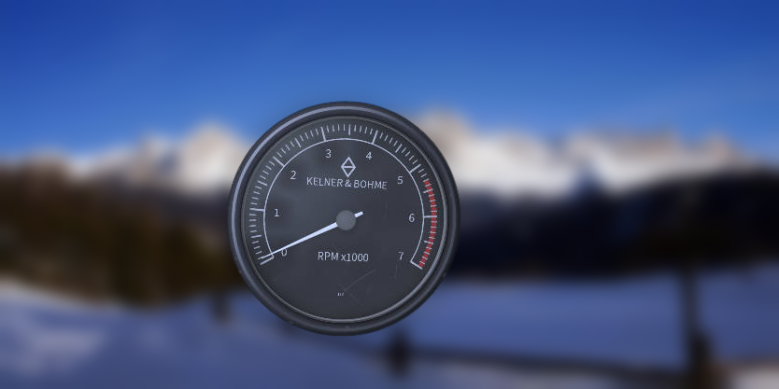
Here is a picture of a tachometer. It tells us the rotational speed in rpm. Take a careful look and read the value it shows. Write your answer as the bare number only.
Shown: 100
